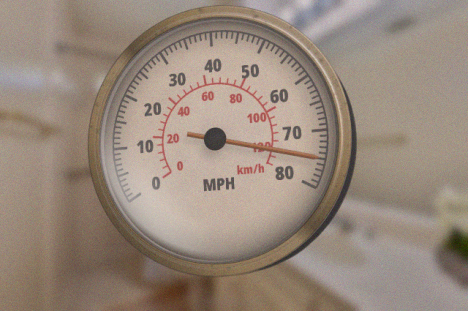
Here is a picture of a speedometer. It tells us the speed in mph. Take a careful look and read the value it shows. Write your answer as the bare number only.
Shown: 75
